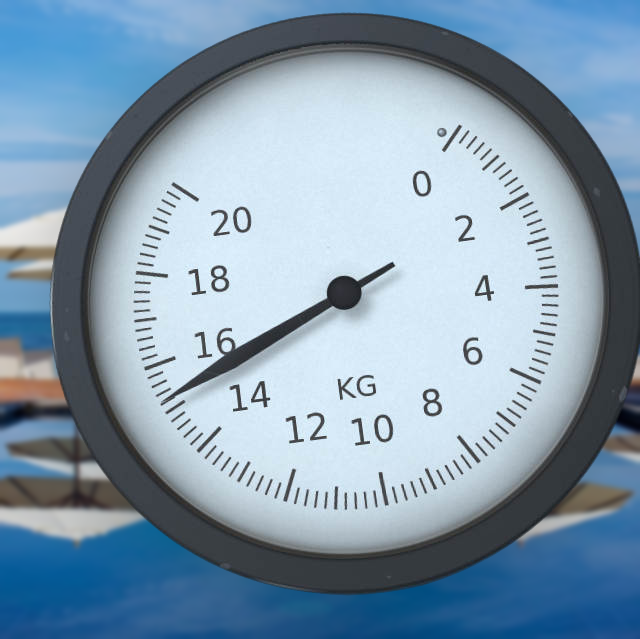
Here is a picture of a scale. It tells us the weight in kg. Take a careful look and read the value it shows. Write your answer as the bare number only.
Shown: 15.2
